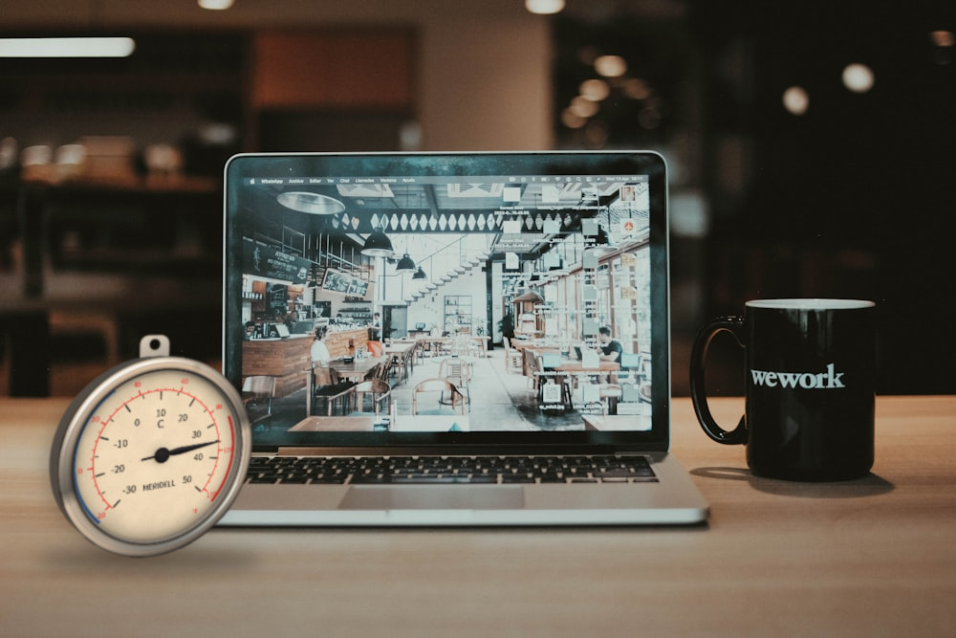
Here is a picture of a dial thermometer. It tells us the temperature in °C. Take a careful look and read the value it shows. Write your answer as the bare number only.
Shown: 35
